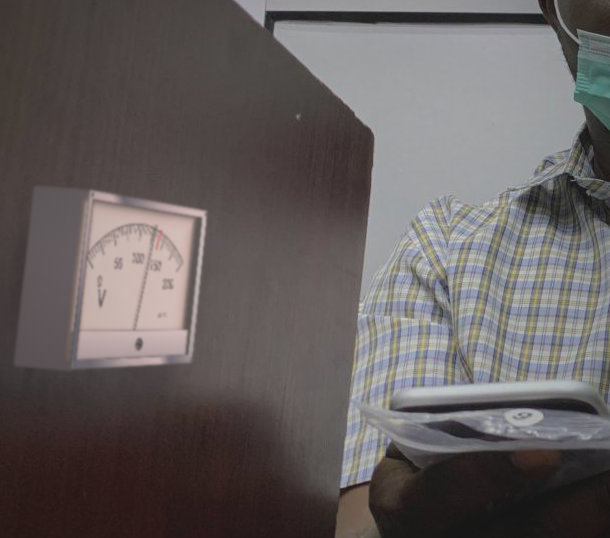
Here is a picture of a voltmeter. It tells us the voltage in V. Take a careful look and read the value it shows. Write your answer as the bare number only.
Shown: 125
